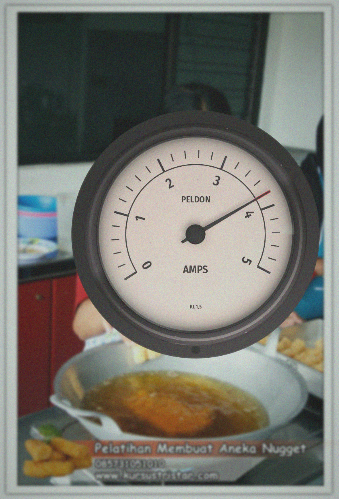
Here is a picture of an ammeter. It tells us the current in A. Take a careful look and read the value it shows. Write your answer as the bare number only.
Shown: 3.8
